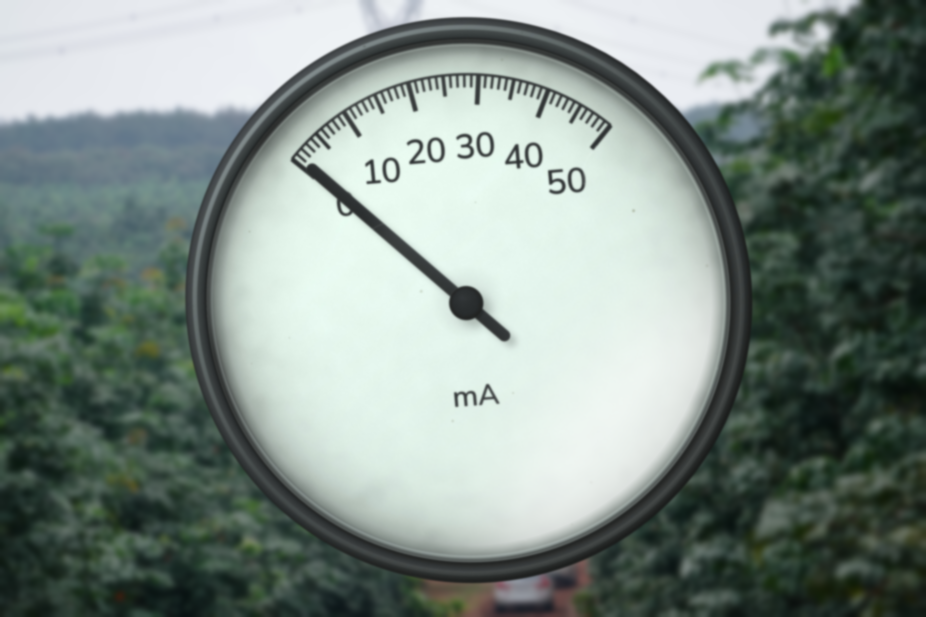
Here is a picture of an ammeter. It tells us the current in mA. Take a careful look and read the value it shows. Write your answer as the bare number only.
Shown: 1
